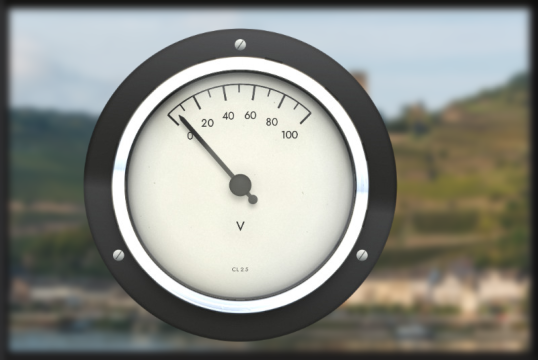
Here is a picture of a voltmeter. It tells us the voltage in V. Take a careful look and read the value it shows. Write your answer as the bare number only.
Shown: 5
